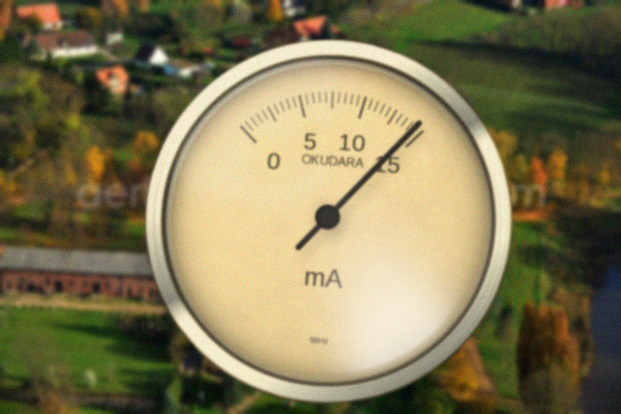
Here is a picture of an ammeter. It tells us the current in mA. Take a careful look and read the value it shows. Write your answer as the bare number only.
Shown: 14.5
